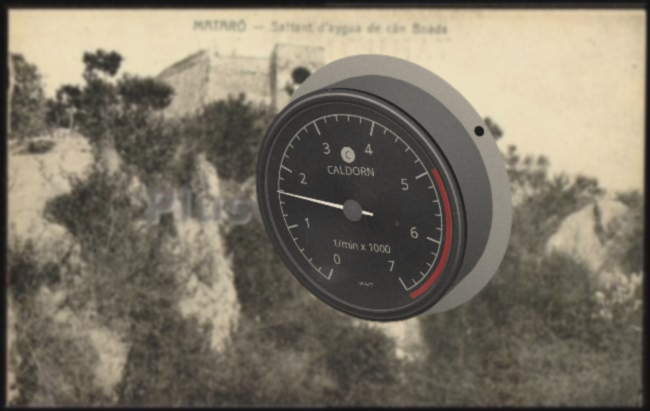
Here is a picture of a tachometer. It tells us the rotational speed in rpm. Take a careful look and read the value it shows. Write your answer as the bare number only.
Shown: 1600
